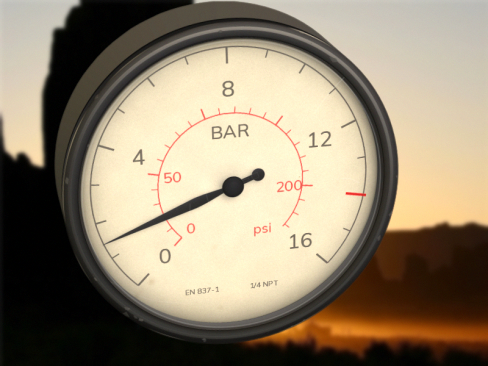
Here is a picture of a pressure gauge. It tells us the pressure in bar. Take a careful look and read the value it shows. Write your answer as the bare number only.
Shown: 1.5
